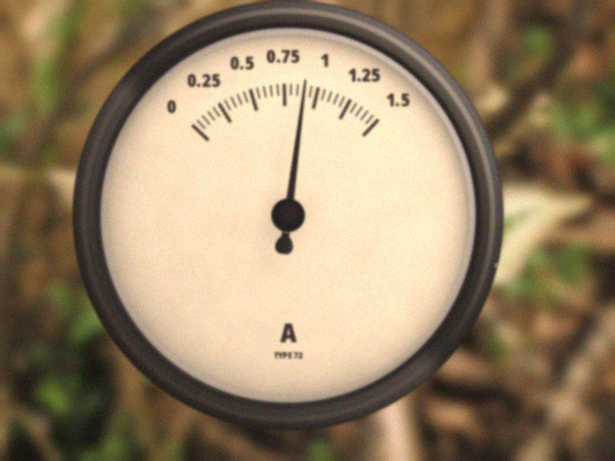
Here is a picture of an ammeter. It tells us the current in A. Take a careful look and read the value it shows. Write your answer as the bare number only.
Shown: 0.9
